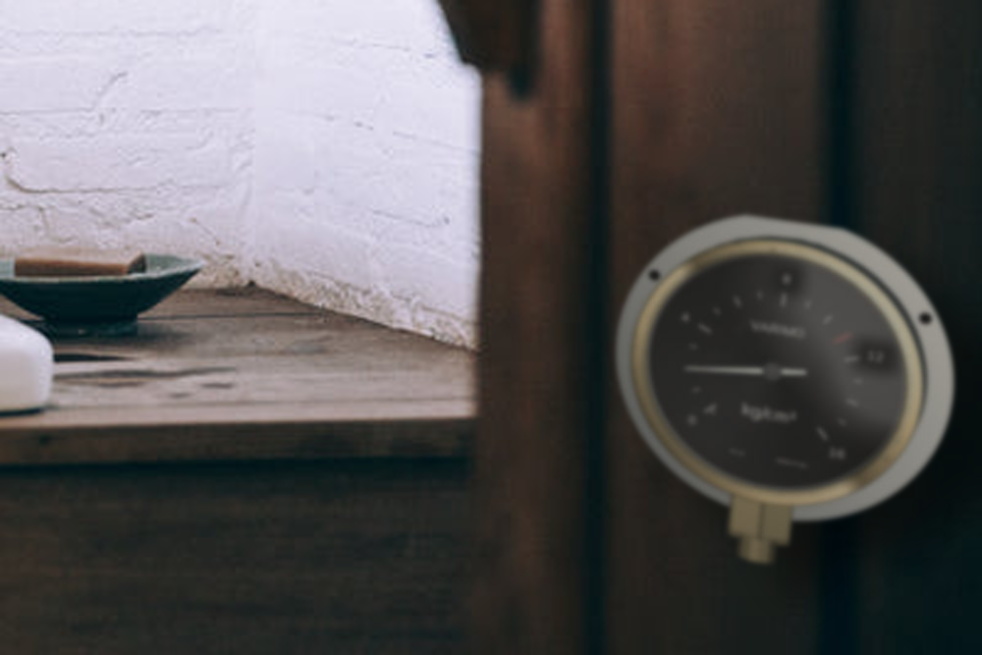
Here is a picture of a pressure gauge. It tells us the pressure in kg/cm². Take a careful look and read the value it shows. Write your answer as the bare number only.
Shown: 2
